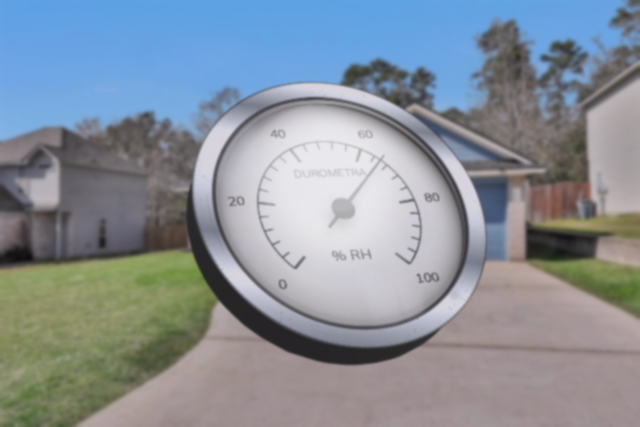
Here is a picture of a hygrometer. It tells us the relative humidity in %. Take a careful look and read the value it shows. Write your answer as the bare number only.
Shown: 66
